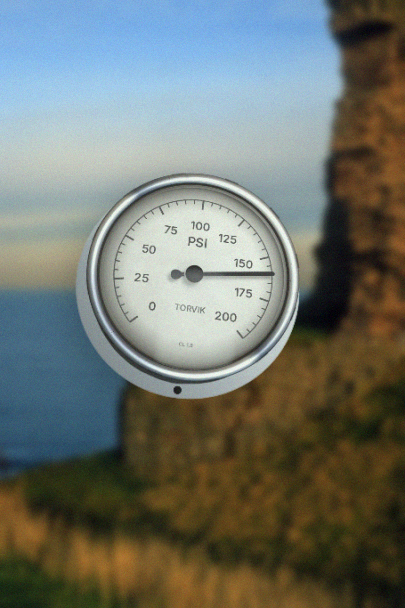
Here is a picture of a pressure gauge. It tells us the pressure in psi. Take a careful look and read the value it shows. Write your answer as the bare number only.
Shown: 160
